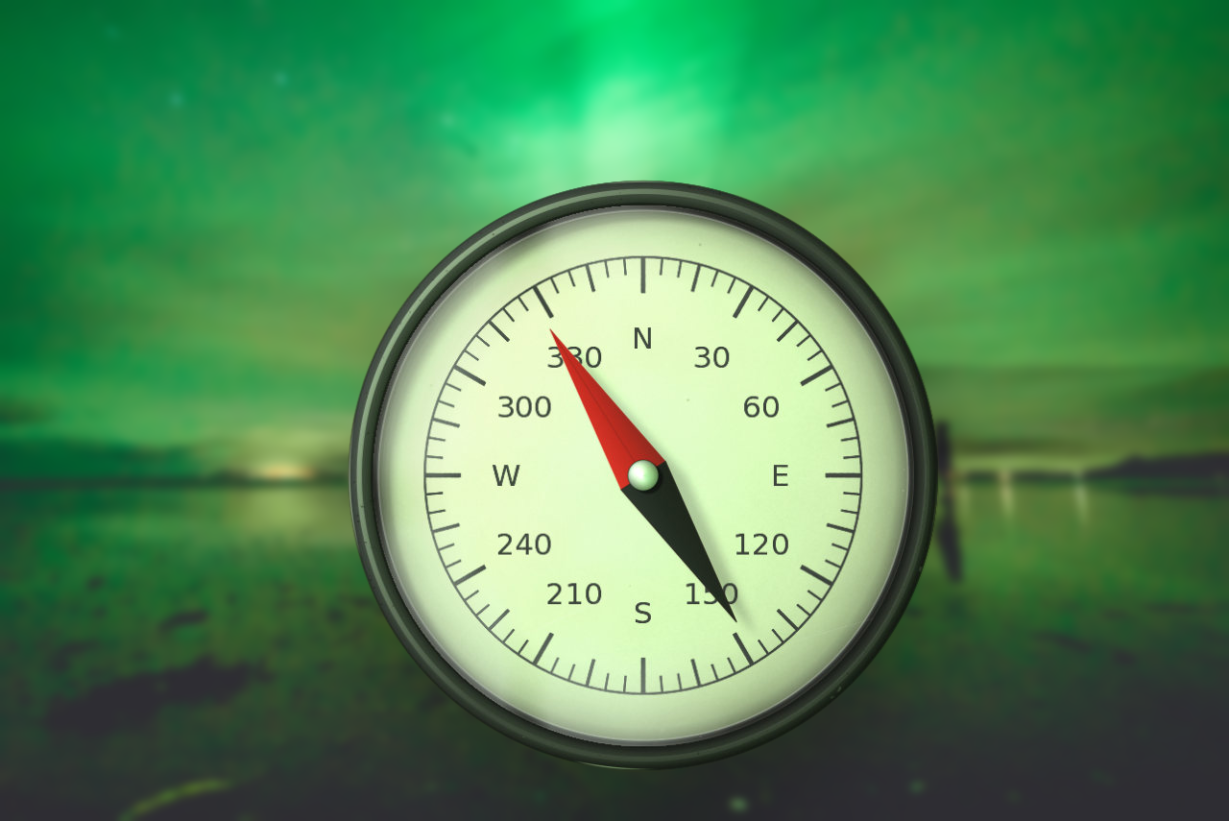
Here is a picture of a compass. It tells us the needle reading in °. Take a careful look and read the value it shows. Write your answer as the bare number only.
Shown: 327.5
